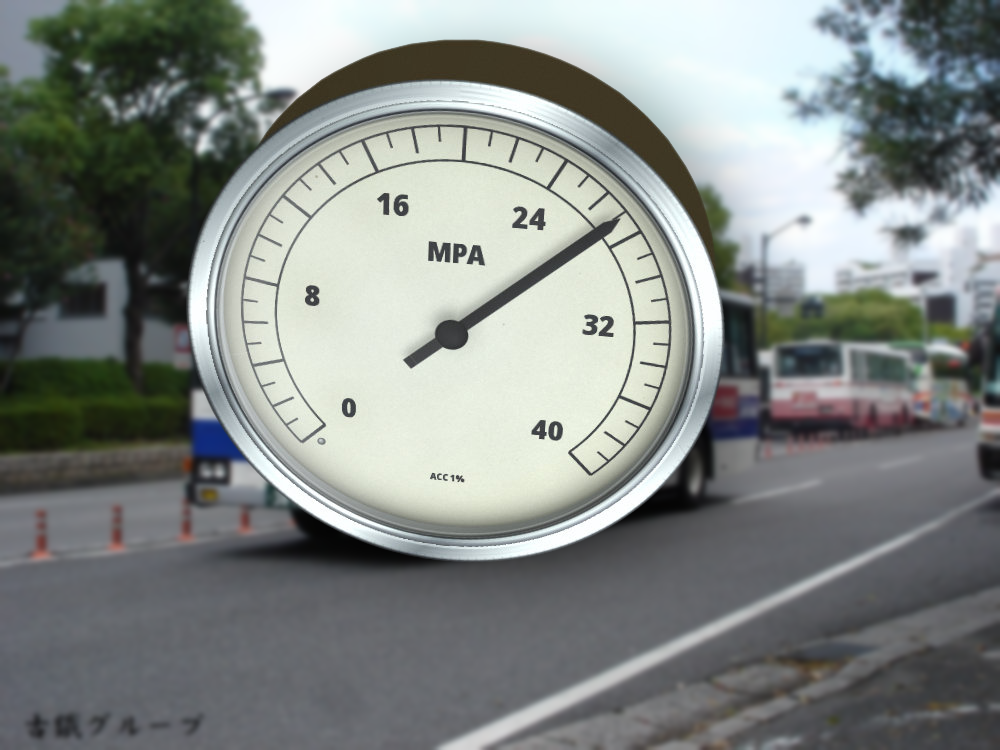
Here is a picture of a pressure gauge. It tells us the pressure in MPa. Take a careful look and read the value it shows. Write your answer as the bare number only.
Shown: 27
